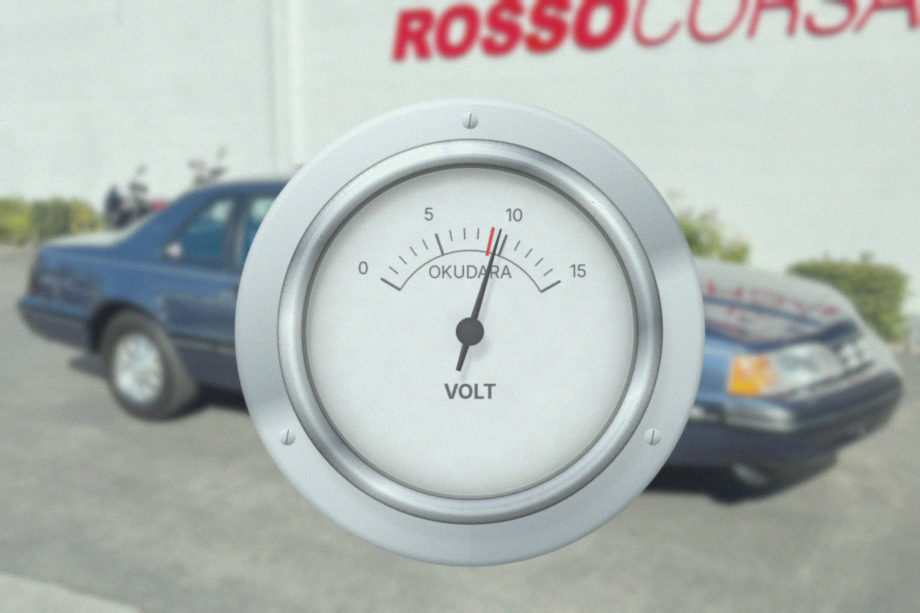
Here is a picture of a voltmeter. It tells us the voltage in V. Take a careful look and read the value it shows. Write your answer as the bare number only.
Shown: 9.5
